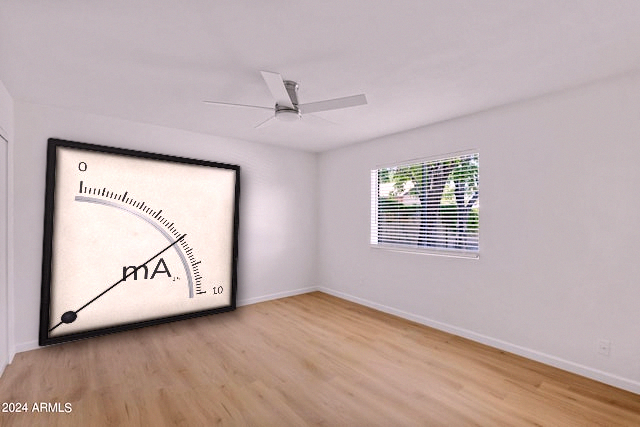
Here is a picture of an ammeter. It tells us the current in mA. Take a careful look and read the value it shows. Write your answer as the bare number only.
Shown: 6
